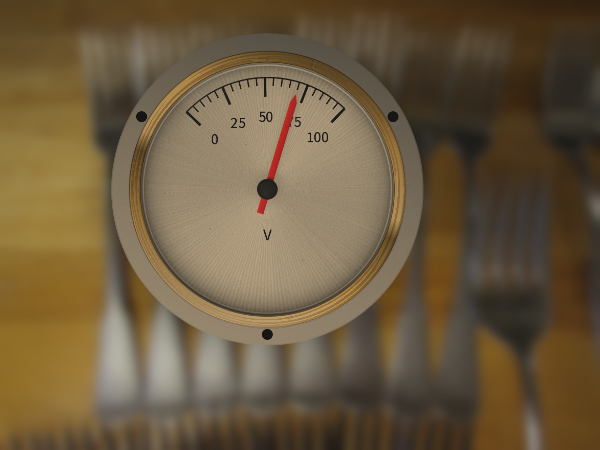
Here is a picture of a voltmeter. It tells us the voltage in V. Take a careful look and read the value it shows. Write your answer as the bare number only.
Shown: 70
